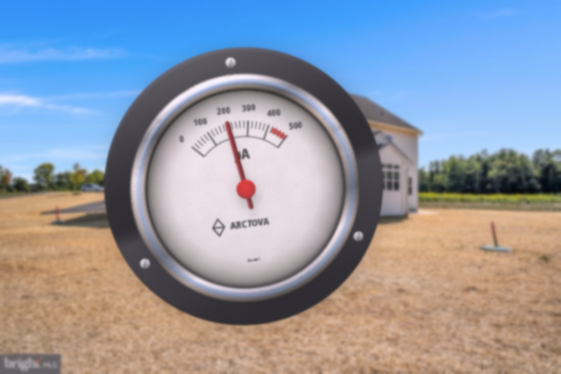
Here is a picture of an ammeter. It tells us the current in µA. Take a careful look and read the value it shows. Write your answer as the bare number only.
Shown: 200
